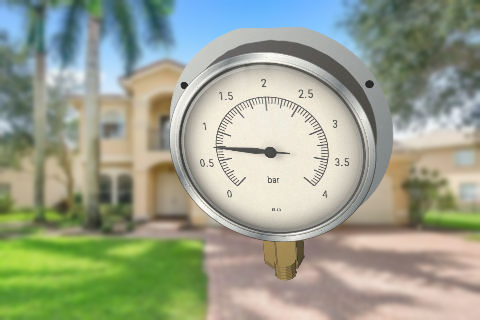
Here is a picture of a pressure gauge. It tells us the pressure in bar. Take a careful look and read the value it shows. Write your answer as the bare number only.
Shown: 0.75
